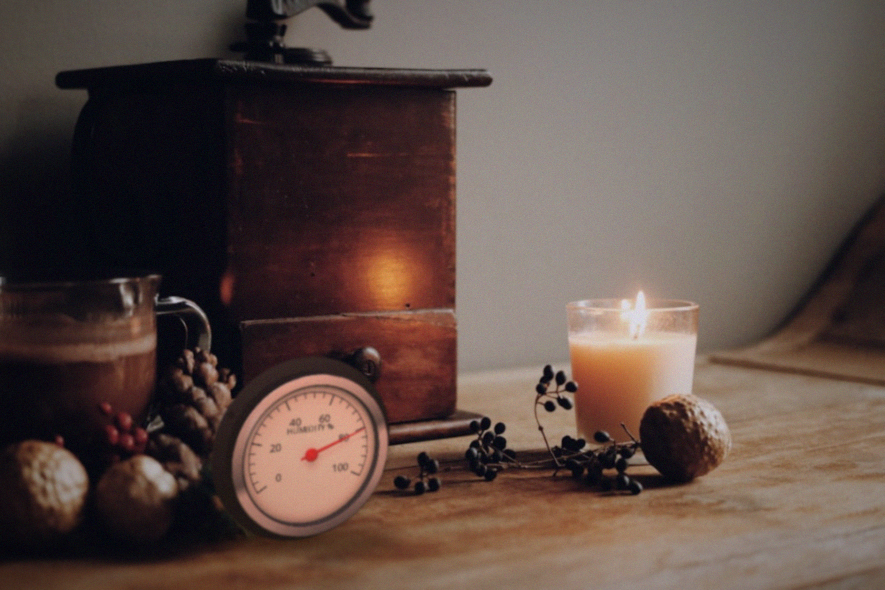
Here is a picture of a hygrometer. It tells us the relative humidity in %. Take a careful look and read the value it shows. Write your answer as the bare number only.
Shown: 80
